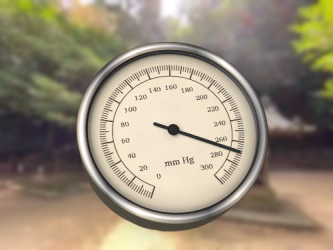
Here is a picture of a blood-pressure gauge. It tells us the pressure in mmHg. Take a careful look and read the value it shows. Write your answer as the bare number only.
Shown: 270
